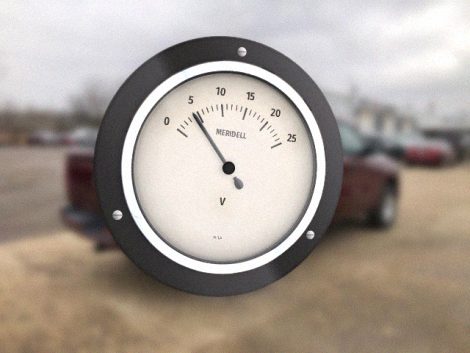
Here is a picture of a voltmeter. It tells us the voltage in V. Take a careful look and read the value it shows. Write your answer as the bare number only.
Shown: 4
